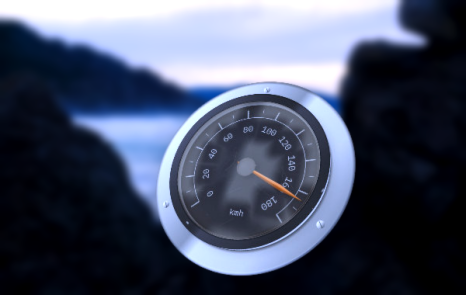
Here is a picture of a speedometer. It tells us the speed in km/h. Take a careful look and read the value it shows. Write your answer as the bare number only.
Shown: 165
